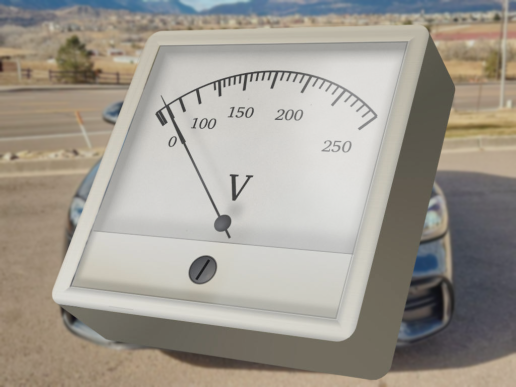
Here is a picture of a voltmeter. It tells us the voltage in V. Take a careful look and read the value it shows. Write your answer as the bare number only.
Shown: 50
